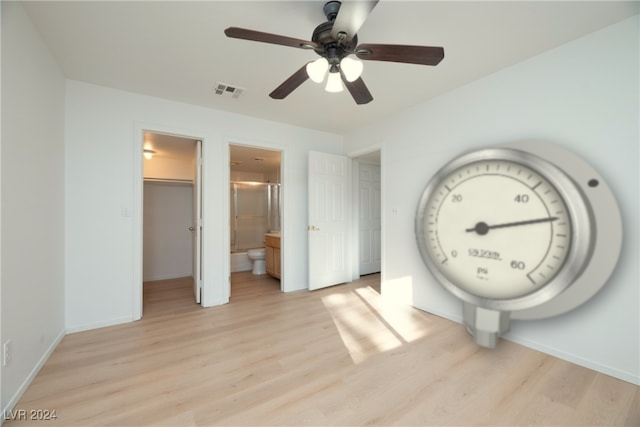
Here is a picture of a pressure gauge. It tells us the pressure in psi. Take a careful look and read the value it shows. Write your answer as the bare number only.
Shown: 47
